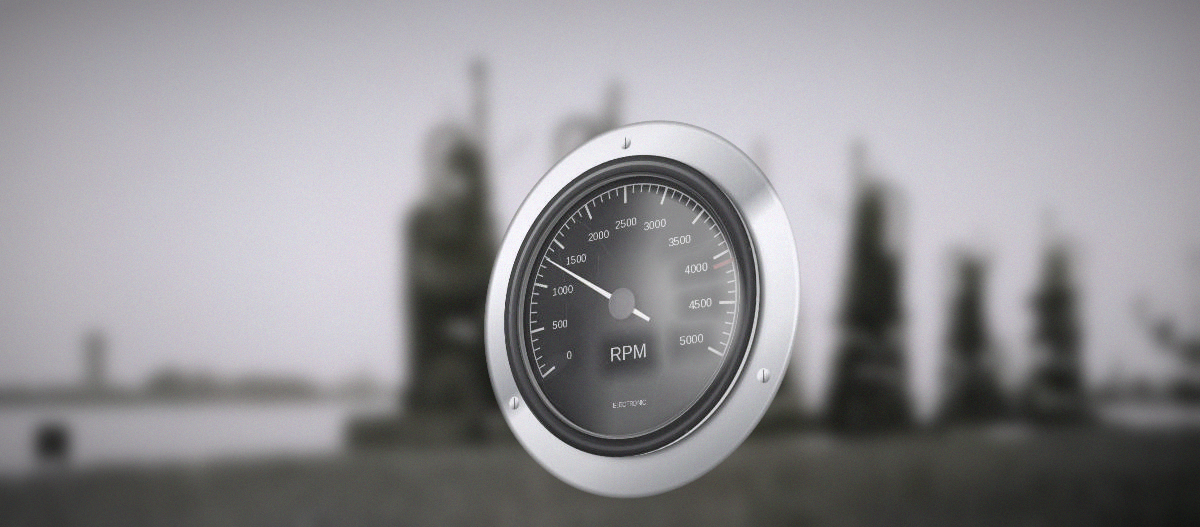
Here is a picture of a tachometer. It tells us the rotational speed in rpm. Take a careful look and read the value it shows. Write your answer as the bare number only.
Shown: 1300
